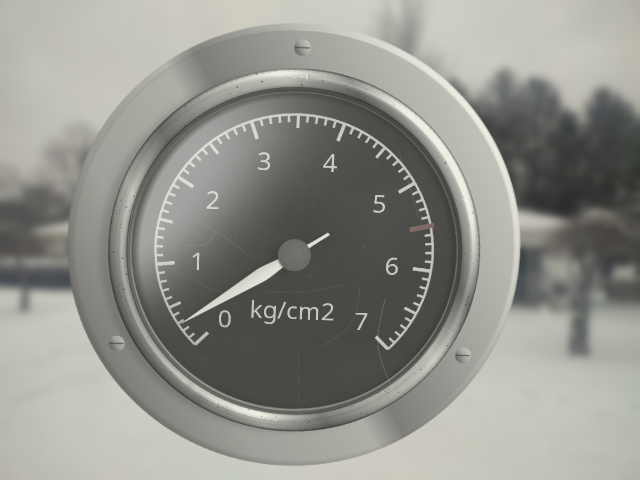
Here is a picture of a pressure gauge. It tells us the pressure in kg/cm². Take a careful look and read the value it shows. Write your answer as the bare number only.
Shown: 0.3
